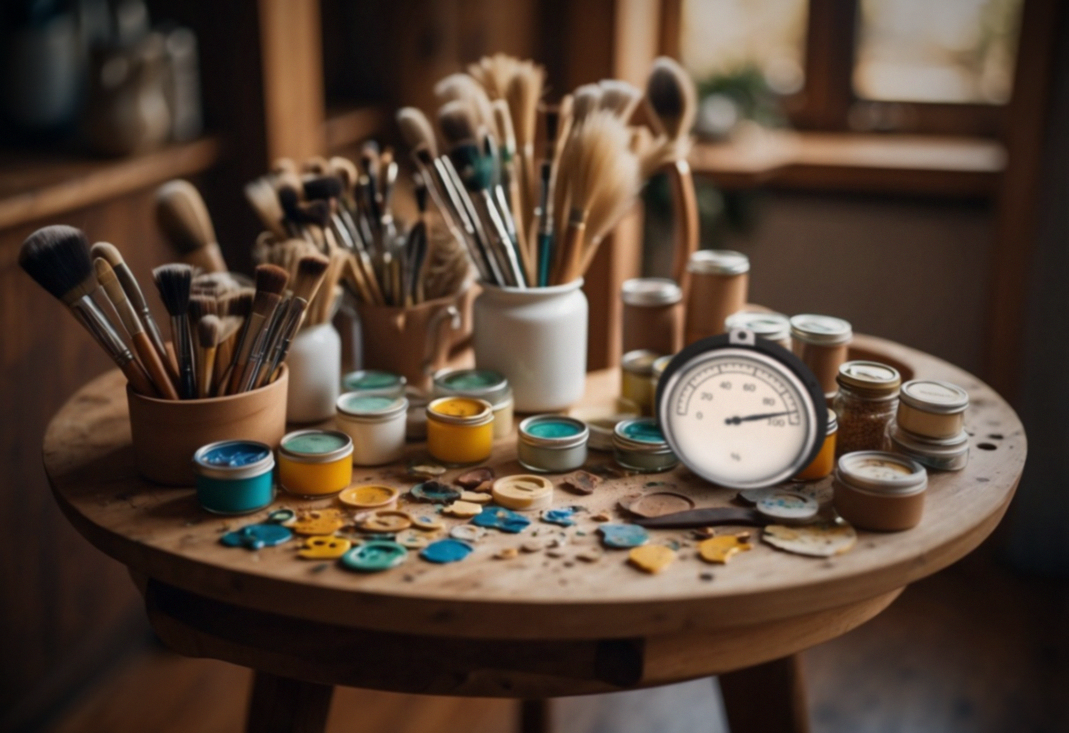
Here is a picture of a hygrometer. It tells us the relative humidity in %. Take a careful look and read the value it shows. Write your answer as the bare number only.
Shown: 92
